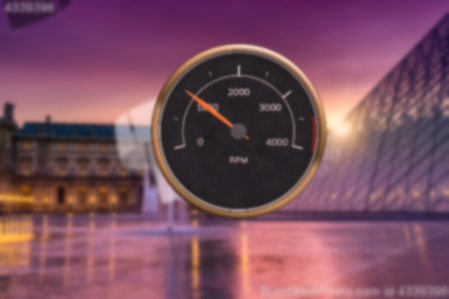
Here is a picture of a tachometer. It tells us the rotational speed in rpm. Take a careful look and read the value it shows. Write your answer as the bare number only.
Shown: 1000
